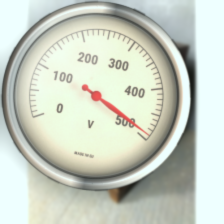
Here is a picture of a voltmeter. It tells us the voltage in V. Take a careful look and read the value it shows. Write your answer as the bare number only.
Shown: 490
